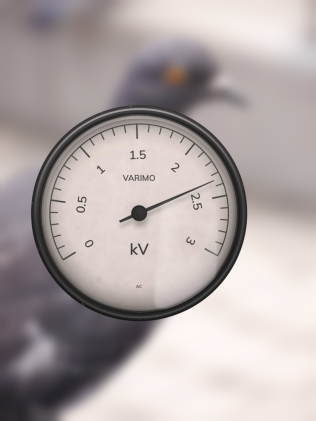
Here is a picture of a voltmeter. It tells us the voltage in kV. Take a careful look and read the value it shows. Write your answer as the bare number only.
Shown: 2.35
